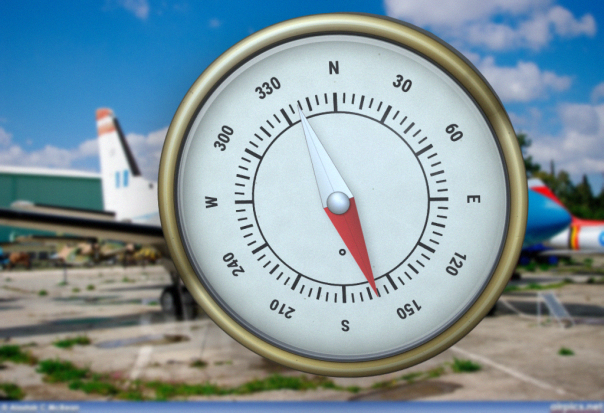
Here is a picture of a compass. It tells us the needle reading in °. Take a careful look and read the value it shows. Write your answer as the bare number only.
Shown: 160
